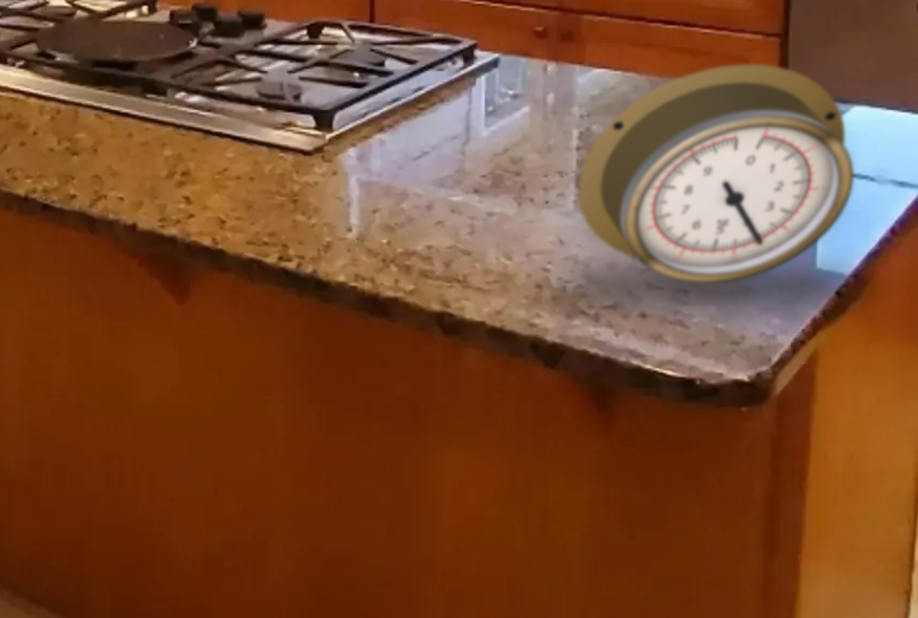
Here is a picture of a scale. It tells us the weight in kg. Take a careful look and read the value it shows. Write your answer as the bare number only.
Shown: 4
